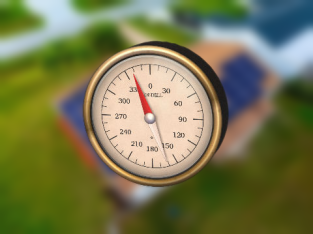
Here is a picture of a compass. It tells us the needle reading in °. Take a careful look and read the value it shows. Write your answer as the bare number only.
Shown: 340
